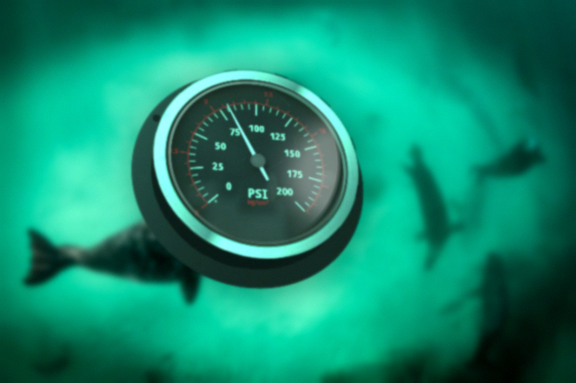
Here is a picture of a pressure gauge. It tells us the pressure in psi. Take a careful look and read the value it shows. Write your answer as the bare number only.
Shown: 80
